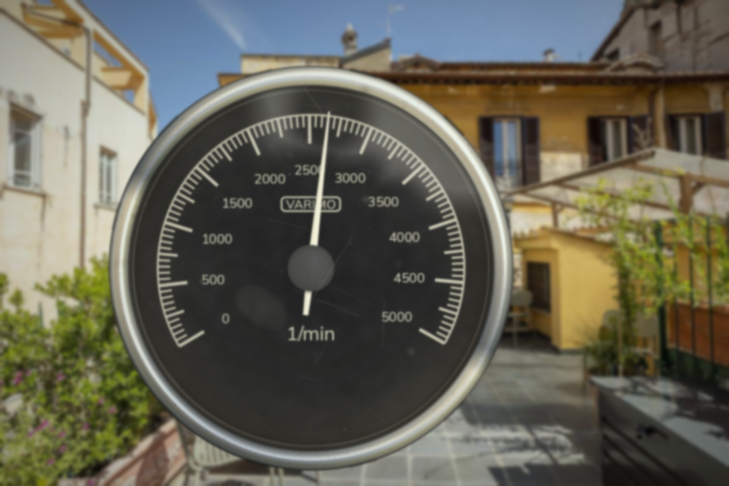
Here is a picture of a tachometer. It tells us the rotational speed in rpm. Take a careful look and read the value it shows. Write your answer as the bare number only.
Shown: 2650
